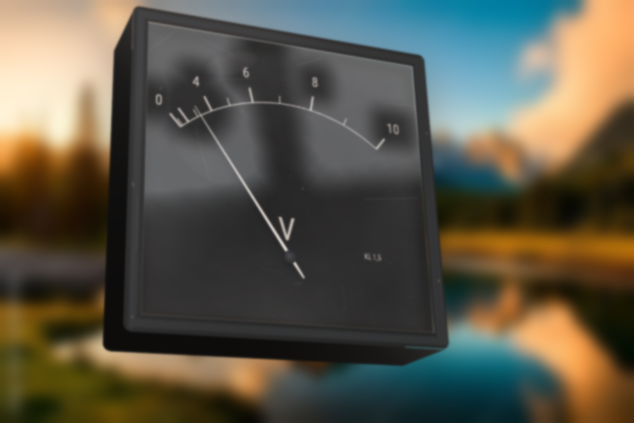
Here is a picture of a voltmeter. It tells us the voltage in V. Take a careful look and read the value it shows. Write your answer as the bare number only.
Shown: 3
